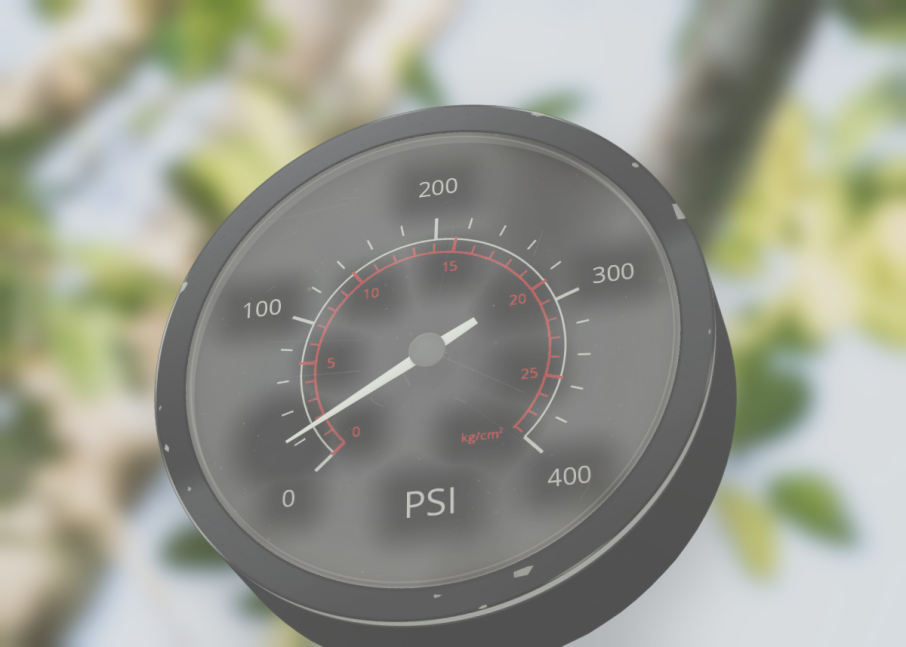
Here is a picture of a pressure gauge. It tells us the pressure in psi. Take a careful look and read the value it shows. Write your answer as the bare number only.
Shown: 20
